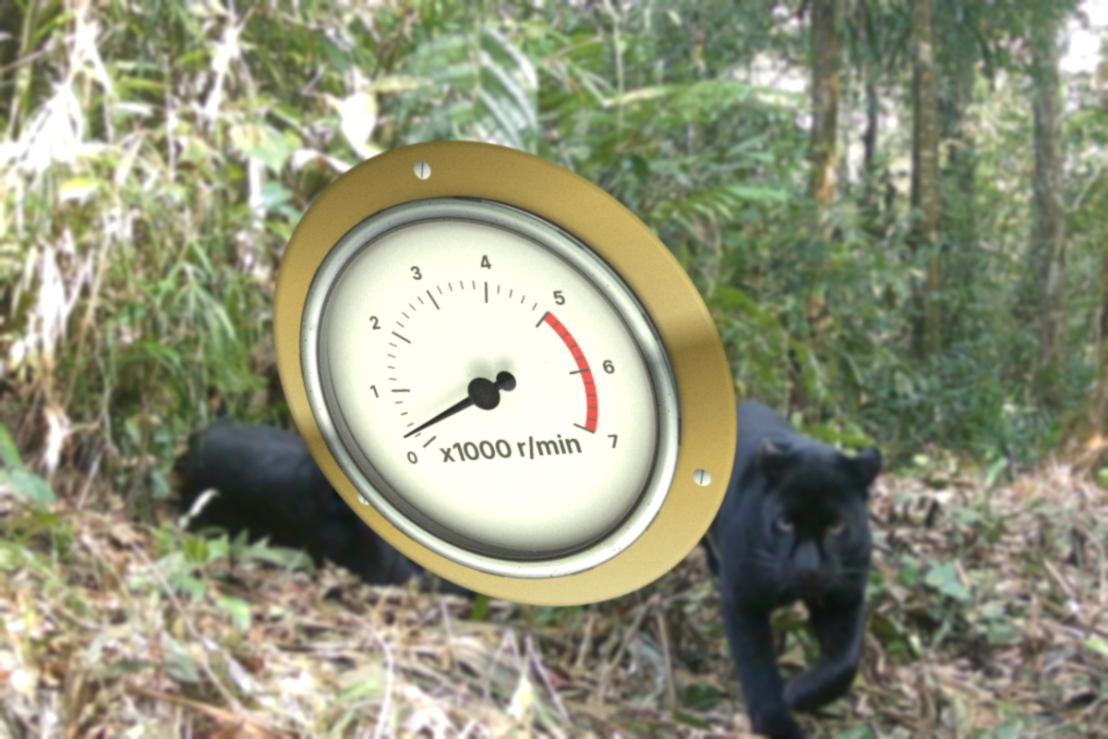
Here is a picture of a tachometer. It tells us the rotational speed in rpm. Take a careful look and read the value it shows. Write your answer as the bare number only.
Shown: 300
